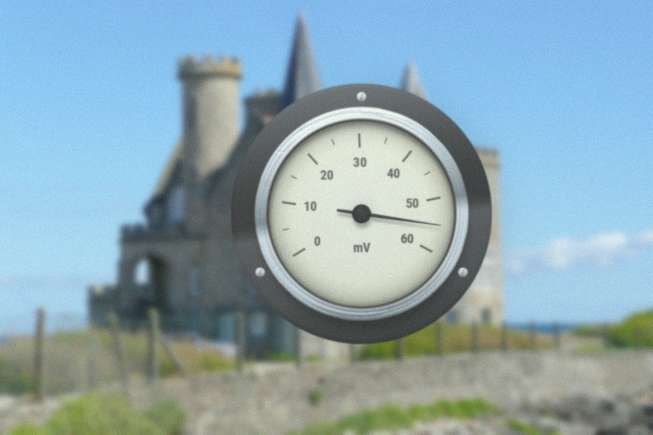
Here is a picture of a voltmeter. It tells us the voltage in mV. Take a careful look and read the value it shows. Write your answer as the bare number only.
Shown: 55
